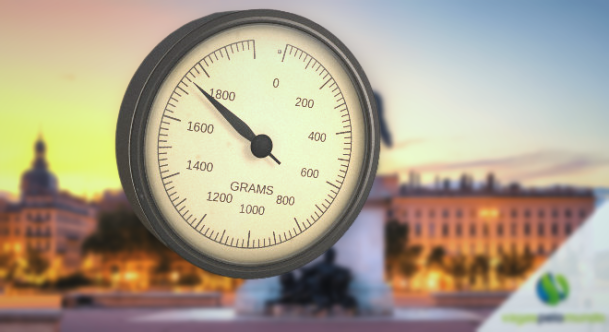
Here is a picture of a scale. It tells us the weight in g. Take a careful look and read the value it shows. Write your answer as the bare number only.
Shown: 1740
